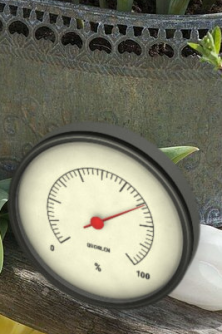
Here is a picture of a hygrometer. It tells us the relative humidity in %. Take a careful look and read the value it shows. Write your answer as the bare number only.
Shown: 70
